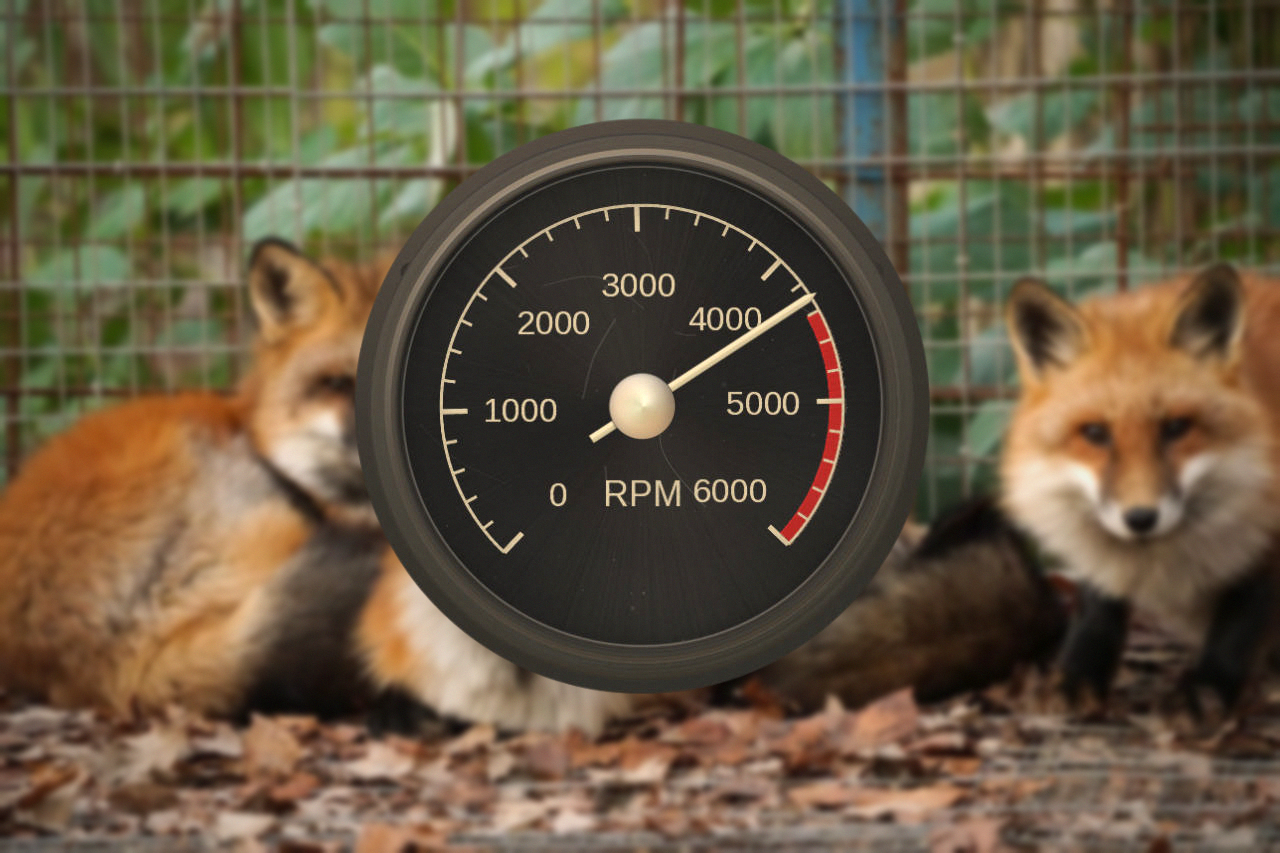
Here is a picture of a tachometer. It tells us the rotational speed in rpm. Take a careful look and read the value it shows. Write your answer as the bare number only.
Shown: 4300
